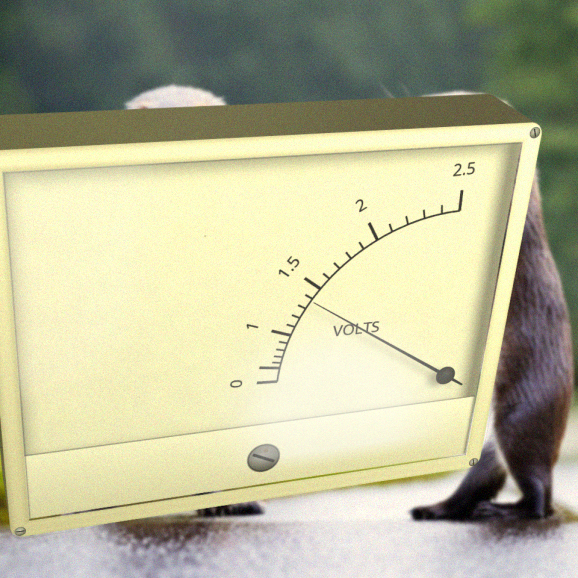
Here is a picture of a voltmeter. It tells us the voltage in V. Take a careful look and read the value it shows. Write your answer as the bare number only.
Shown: 1.4
